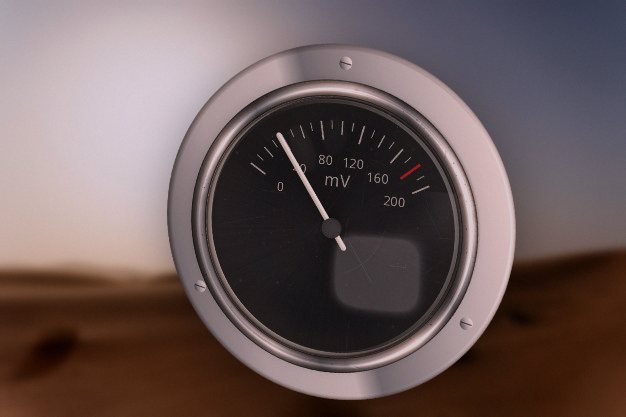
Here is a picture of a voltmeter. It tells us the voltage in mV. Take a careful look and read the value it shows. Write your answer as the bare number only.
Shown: 40
